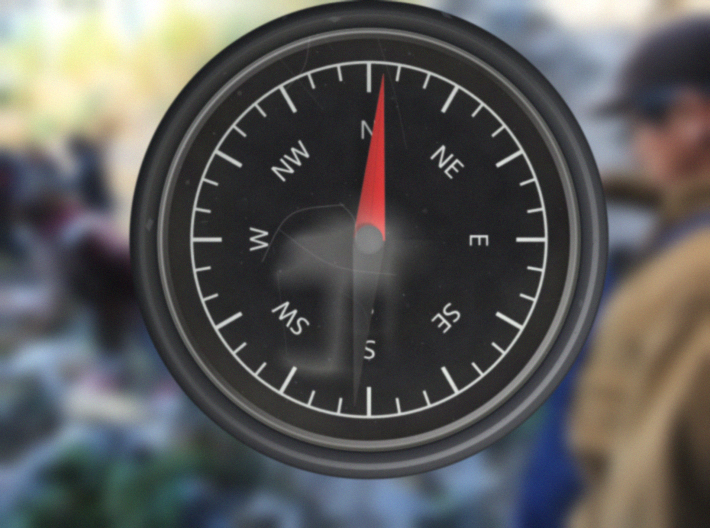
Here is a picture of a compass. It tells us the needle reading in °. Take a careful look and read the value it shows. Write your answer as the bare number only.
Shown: 5
